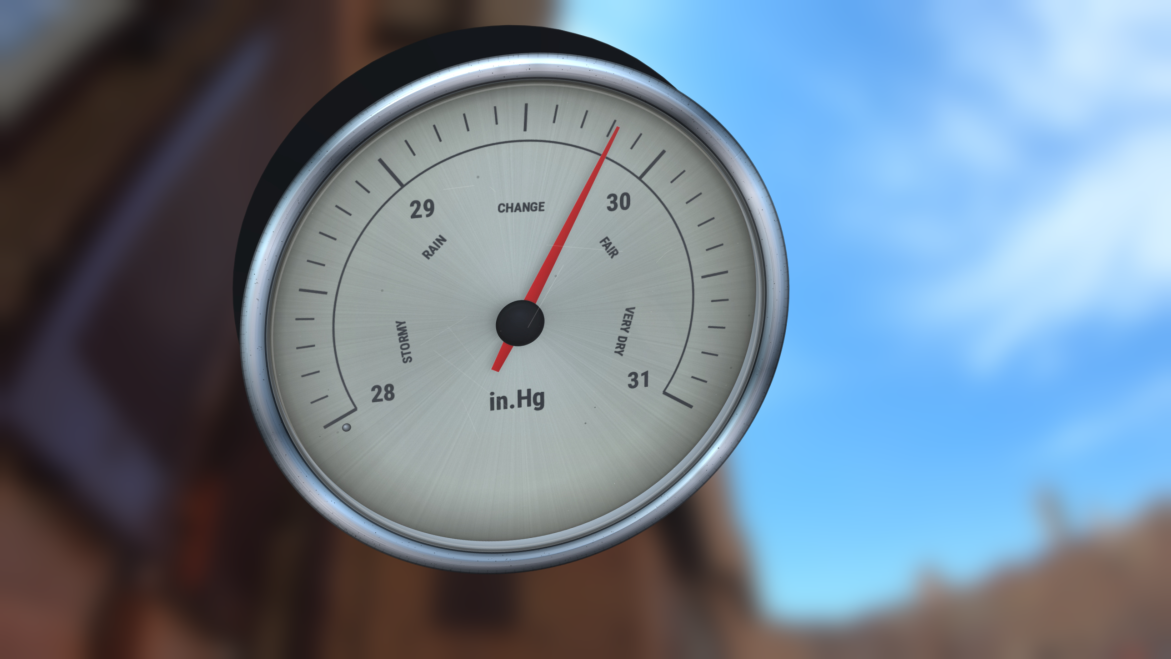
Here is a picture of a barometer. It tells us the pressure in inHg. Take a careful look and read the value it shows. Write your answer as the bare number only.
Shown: 29.8
